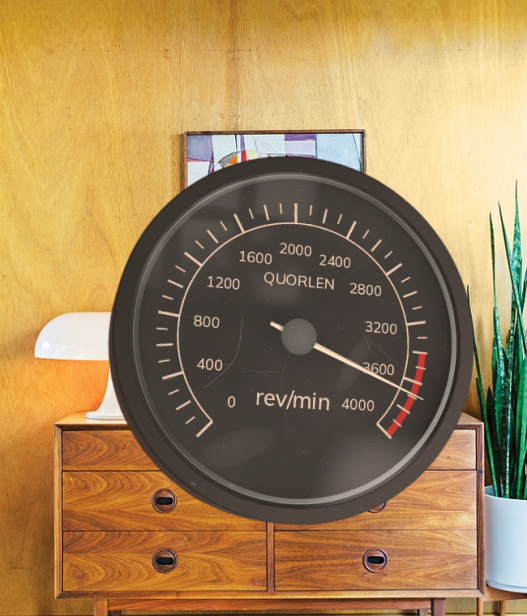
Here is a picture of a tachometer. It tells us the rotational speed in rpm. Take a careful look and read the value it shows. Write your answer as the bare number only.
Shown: 3700
